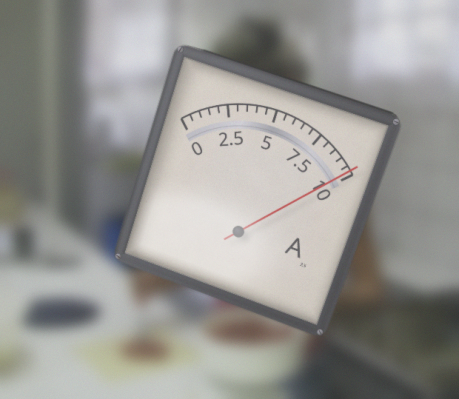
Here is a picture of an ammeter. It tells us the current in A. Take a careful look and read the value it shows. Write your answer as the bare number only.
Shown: 9.75
